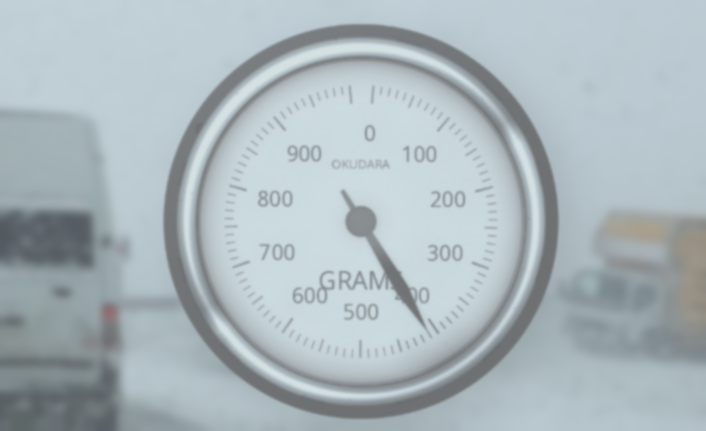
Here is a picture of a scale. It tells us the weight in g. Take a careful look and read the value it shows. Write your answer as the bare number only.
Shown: 410
